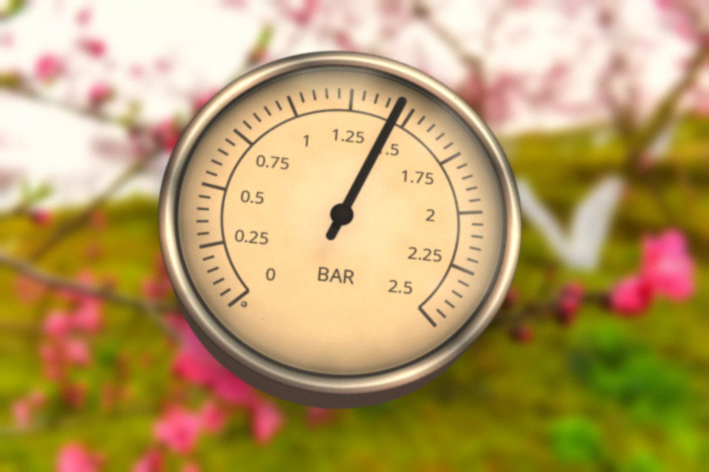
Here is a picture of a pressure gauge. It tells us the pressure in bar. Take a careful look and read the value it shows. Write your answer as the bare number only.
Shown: 1.45
